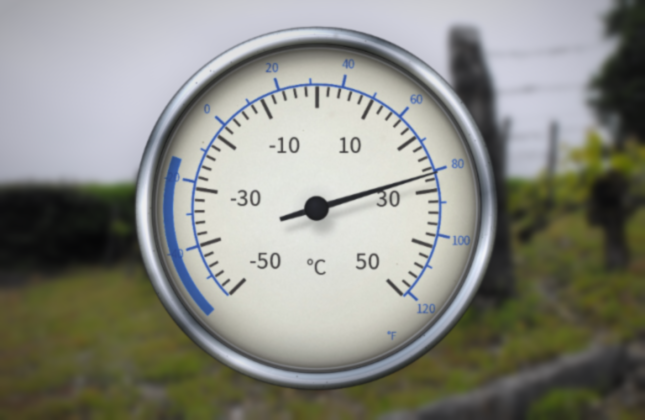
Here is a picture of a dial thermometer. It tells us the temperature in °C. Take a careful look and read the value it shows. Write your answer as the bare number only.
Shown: 27
